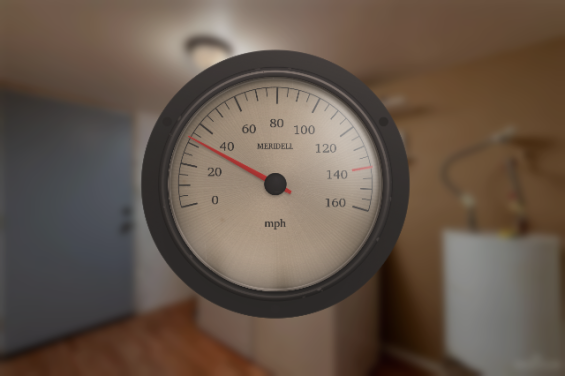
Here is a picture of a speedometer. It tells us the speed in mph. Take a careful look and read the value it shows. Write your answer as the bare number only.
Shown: 32.5
